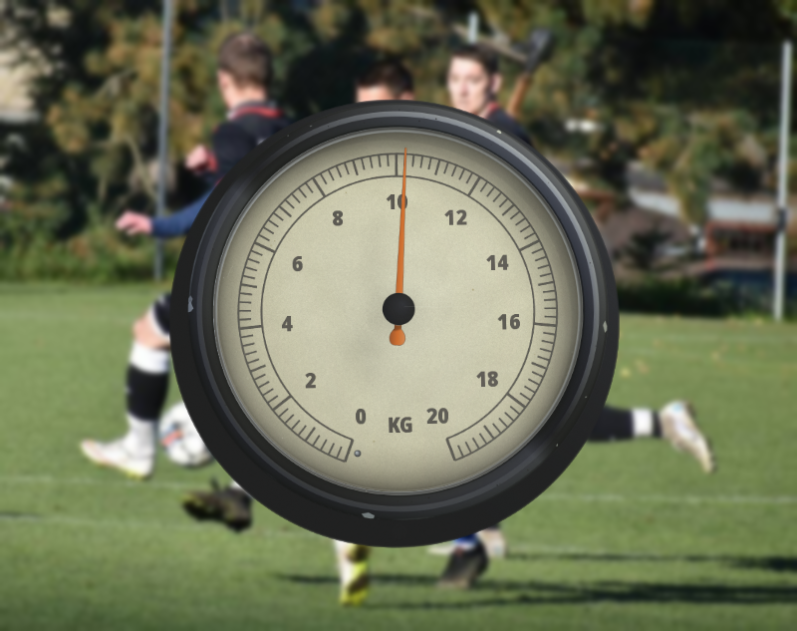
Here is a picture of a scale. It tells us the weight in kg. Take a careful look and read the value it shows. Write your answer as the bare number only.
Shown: 10.2
